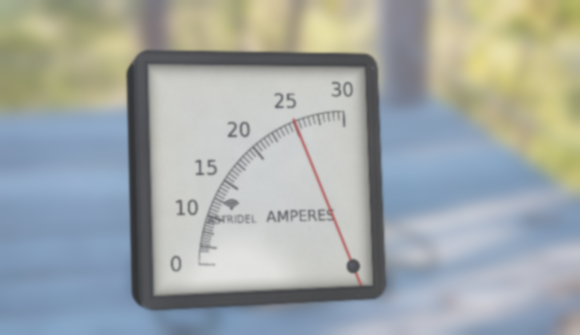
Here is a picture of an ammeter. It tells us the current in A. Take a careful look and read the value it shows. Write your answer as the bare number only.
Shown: 25
